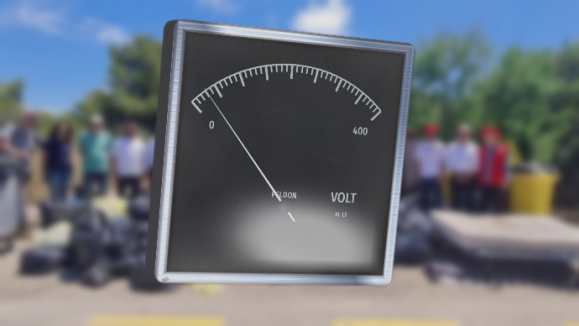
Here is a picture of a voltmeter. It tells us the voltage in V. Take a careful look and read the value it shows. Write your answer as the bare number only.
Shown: 30
